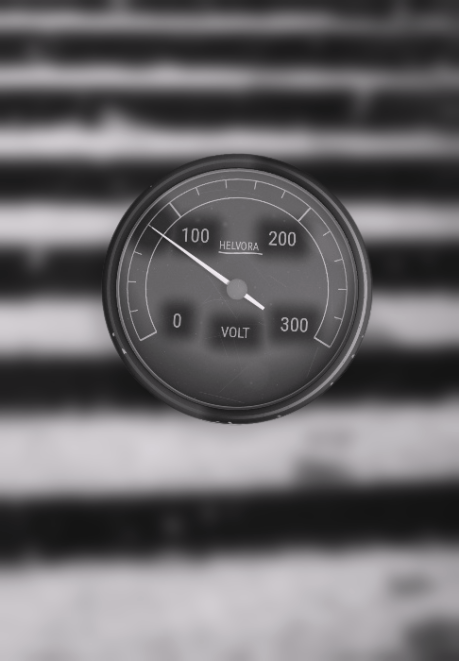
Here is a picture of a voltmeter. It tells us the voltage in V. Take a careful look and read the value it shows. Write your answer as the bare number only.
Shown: 80
